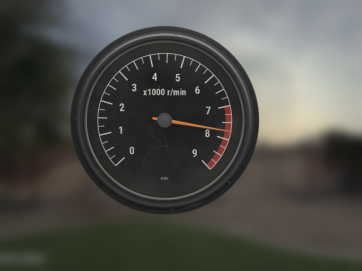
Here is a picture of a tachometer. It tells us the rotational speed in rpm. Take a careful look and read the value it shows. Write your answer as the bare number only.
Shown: 7750
